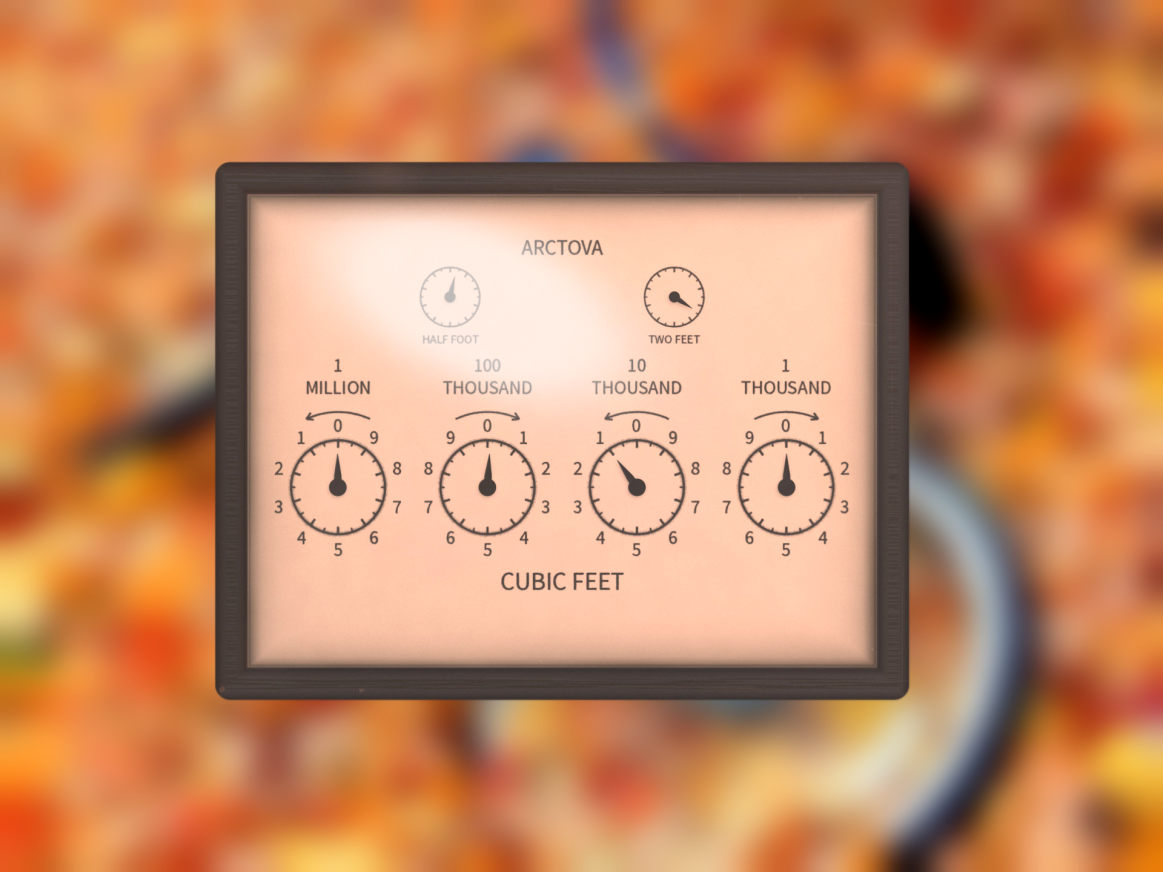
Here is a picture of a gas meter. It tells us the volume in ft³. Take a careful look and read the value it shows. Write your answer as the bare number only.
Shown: 1000
